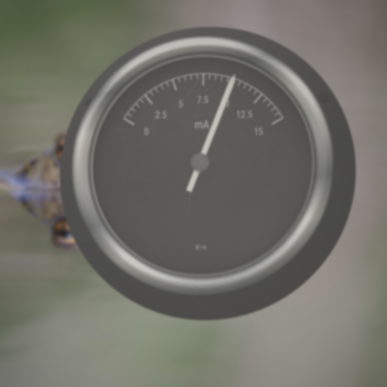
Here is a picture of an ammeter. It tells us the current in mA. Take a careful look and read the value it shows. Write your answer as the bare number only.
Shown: 10
